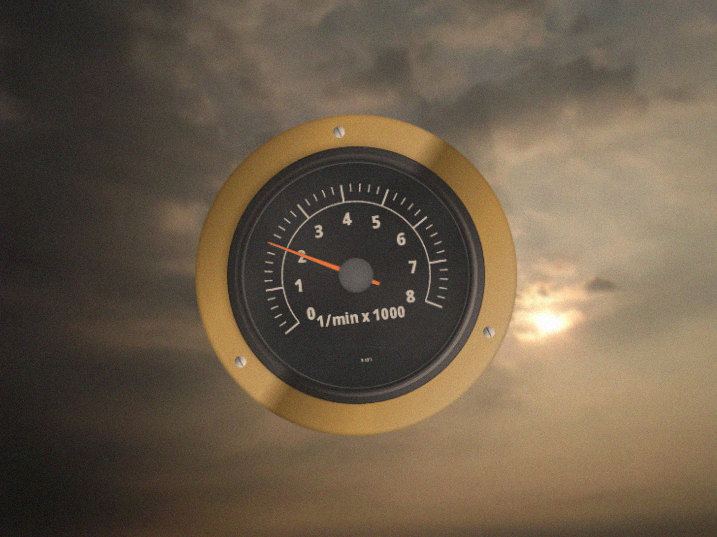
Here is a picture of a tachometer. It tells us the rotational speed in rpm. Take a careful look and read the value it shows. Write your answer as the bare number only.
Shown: 2000
